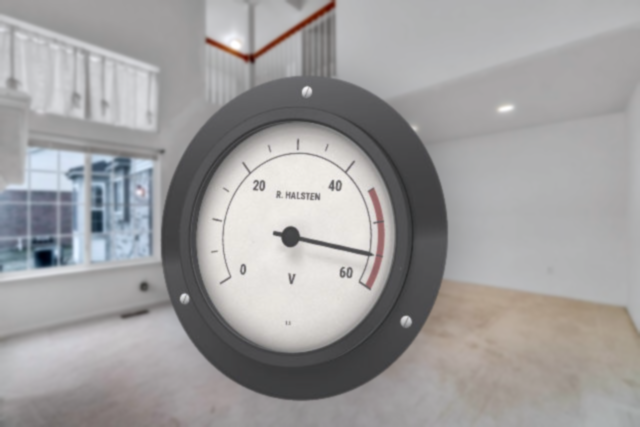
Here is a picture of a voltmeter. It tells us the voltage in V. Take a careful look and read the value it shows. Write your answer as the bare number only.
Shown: 55
